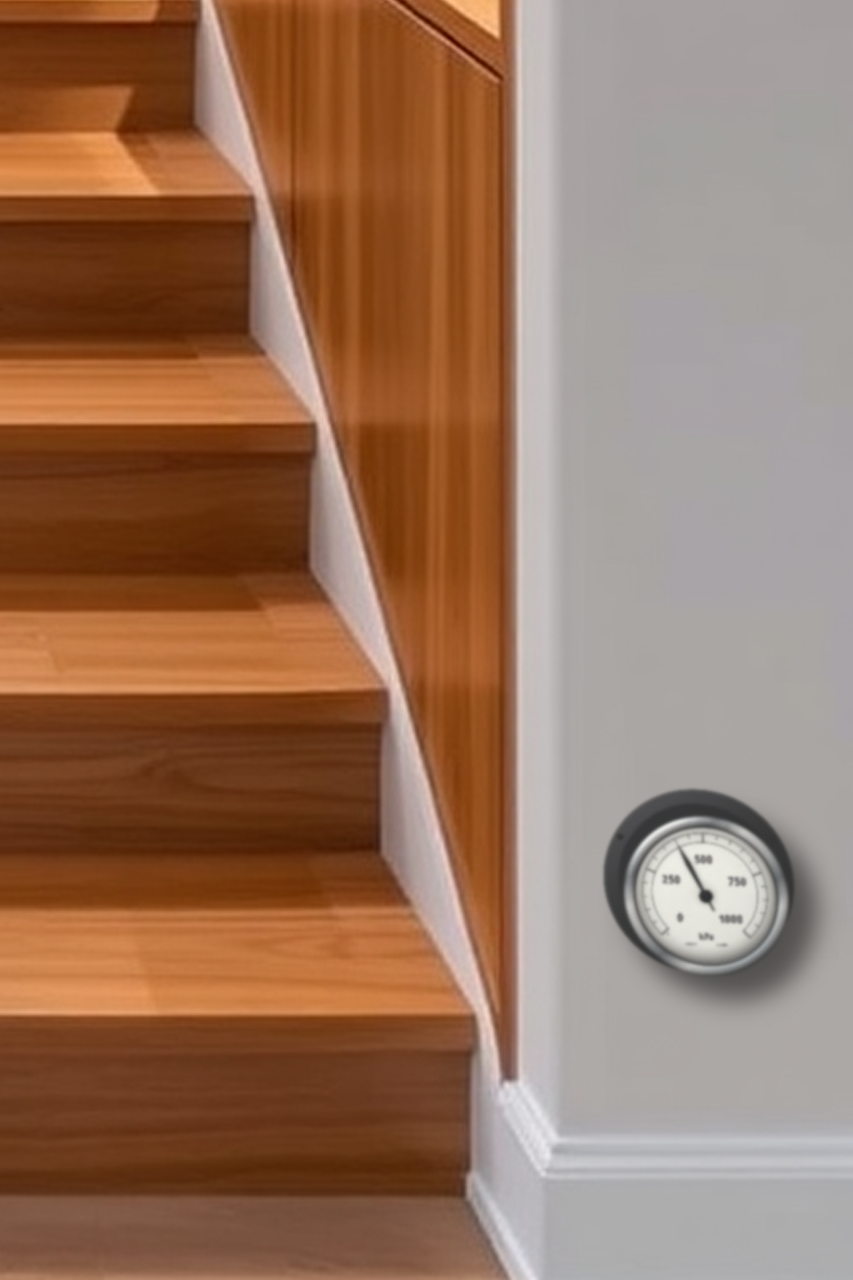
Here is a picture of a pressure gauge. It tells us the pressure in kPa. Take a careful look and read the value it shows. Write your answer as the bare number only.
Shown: 400
